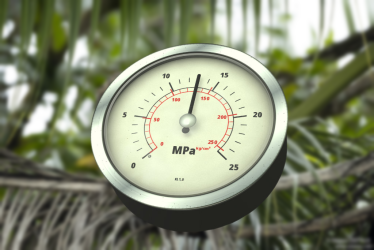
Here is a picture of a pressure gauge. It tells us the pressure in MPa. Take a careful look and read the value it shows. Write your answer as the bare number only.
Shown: 13
